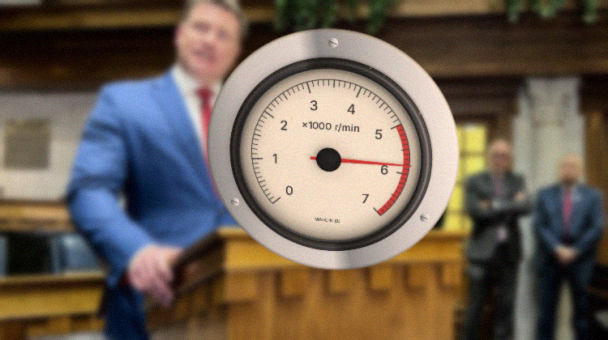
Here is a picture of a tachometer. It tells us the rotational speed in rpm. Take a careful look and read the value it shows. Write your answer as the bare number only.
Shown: 5800
